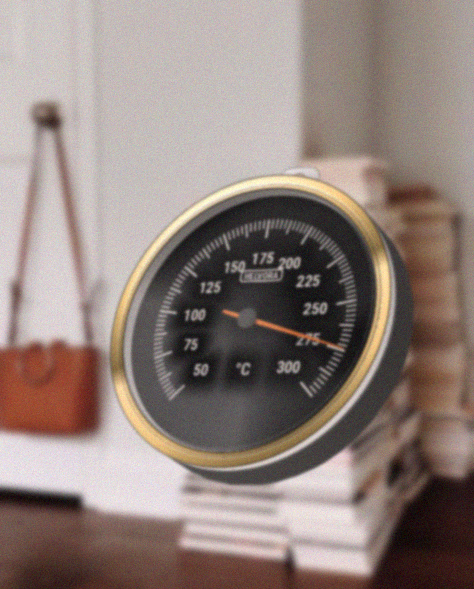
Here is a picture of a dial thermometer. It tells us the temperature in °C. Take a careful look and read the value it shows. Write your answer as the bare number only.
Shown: 275
